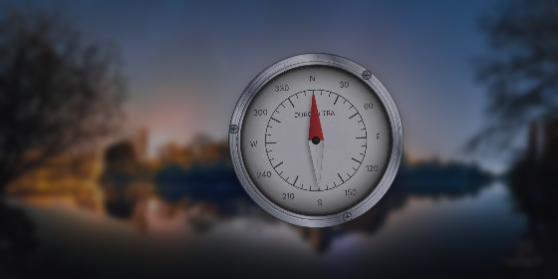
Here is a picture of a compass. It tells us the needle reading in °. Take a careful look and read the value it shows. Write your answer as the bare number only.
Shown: 0
